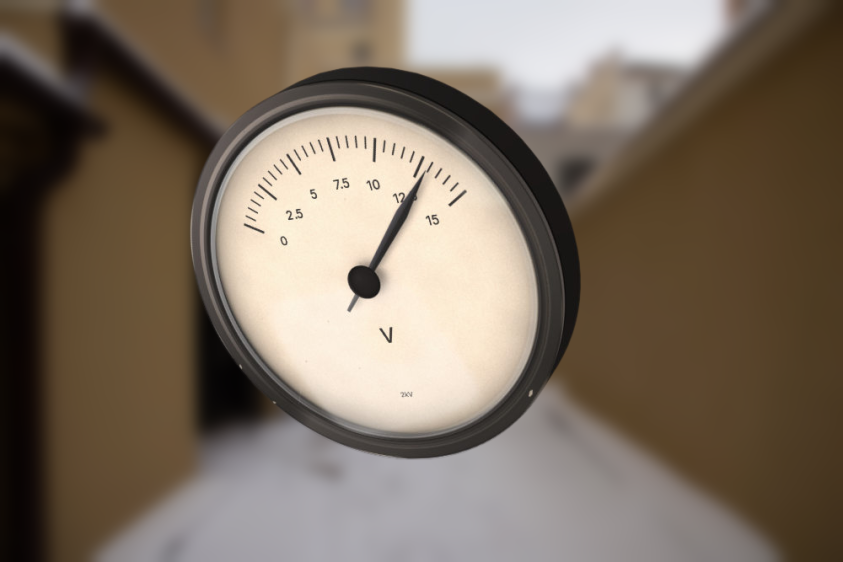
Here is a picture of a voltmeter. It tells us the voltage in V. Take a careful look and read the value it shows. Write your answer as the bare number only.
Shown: 13
